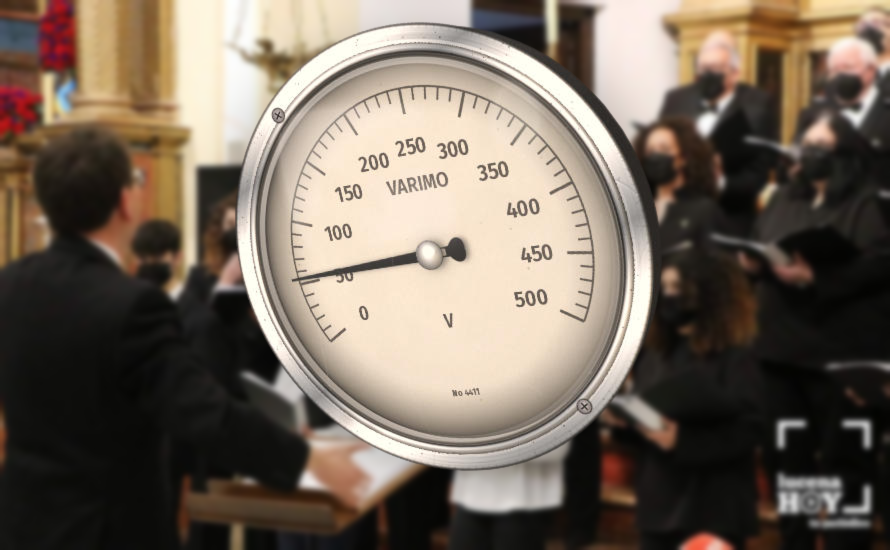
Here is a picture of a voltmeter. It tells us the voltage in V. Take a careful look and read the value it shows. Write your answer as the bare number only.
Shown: 55
